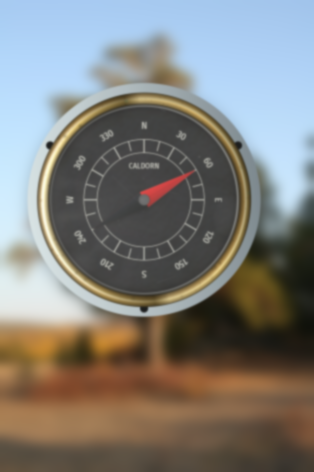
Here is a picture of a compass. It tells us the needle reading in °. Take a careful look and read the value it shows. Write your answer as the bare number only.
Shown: 60
